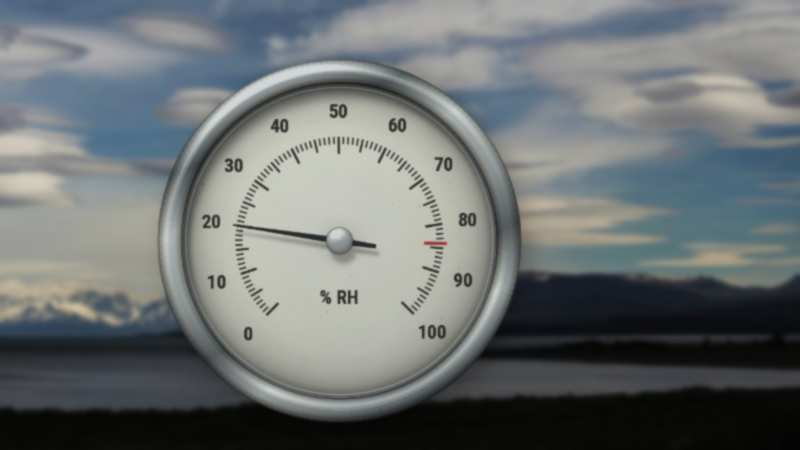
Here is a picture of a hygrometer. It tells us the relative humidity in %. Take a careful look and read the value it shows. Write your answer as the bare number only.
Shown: 20
